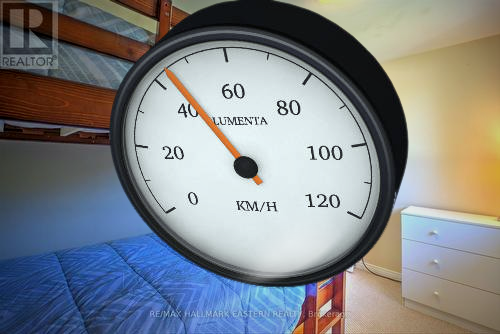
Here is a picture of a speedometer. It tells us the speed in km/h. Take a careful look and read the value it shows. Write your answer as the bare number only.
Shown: 45
